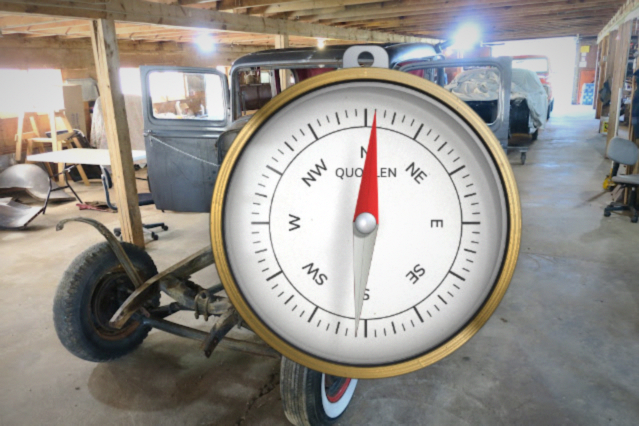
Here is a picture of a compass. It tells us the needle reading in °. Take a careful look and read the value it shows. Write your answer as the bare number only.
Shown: 5
